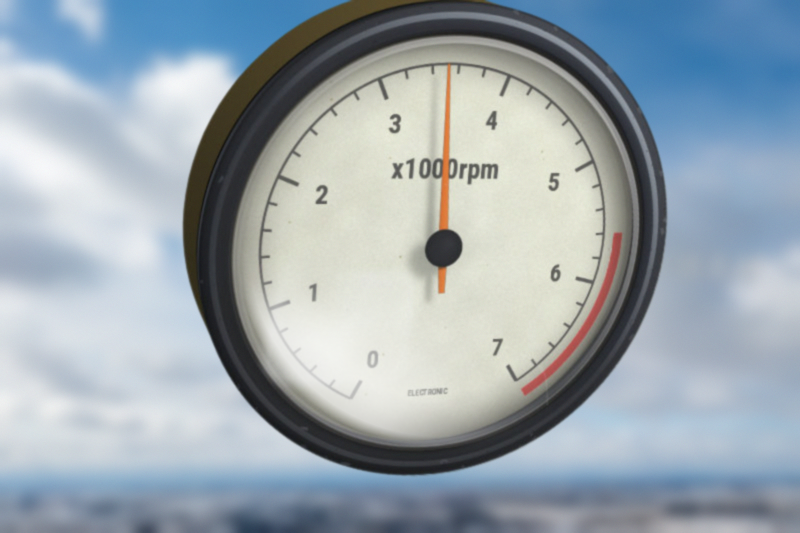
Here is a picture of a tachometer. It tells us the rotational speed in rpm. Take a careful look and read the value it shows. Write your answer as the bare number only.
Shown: 3500
